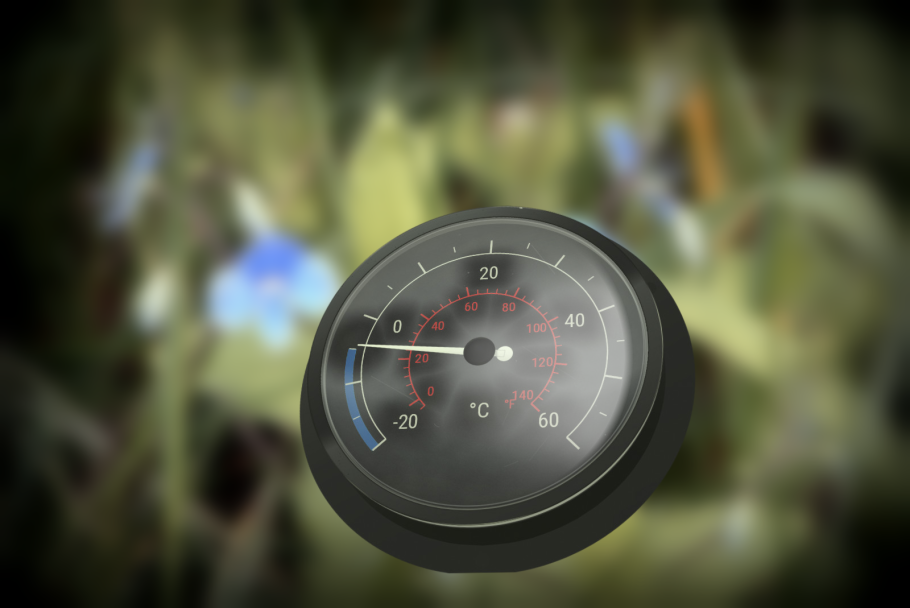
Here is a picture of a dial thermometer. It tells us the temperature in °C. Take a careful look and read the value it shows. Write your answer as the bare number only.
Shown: -5
